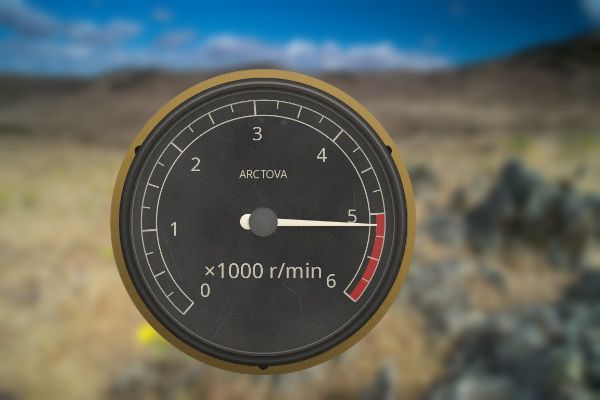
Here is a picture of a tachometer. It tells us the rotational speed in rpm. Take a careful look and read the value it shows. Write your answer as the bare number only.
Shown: 5125
